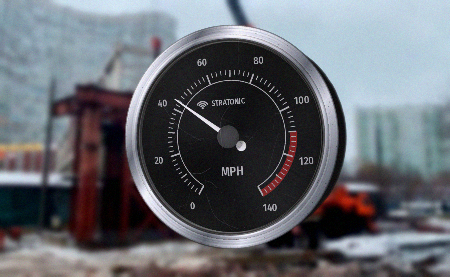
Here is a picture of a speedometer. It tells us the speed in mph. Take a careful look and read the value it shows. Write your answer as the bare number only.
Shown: 44
